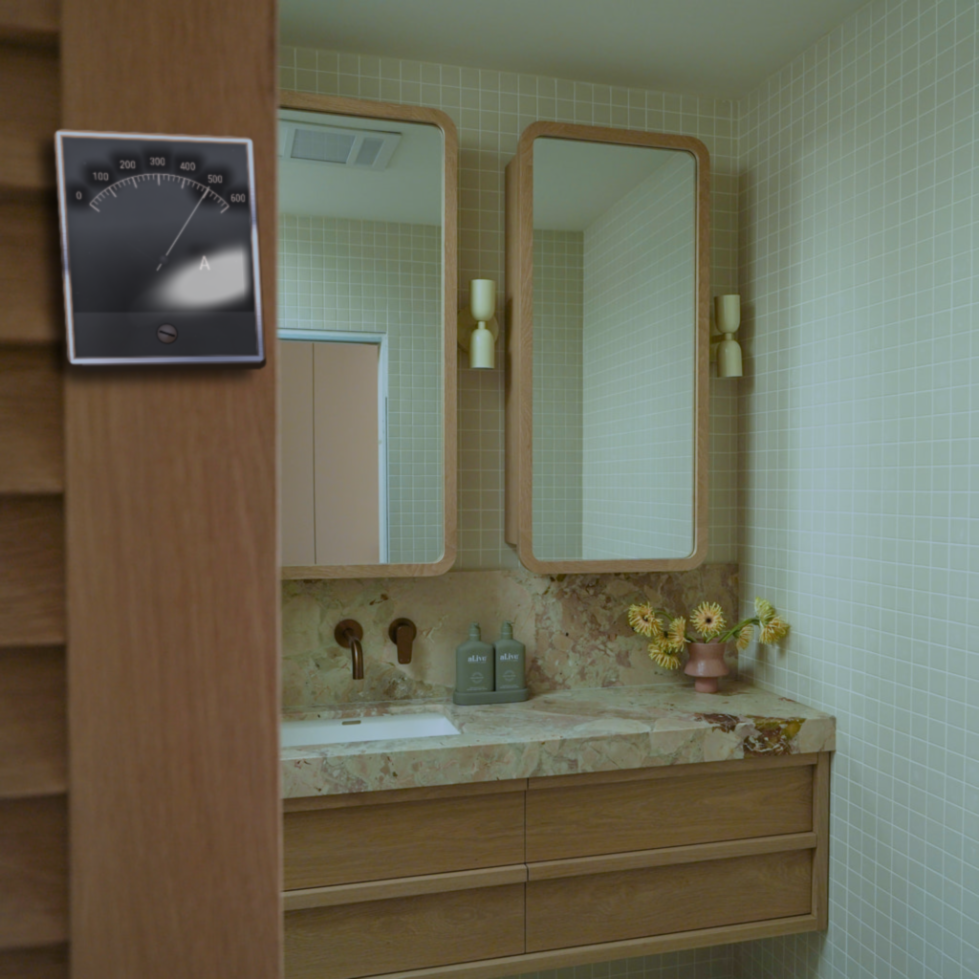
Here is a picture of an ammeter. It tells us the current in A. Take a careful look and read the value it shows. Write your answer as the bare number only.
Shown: 500
